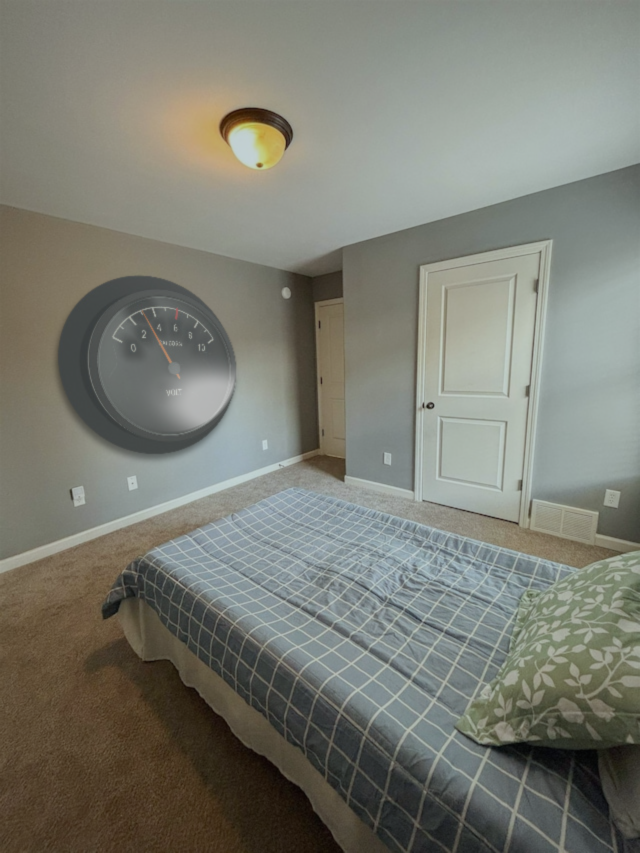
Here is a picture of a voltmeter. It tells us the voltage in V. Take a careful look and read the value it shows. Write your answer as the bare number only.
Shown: 3
